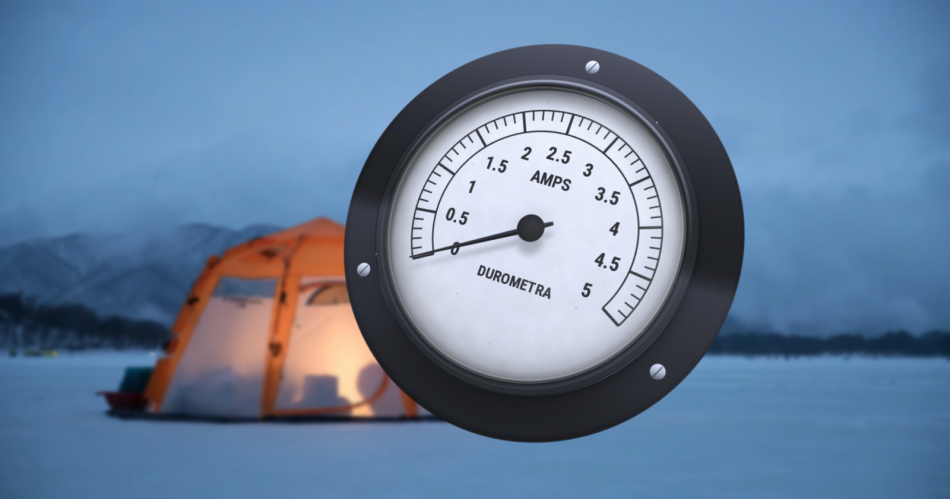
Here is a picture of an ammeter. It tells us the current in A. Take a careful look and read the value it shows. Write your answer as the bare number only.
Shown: 0
